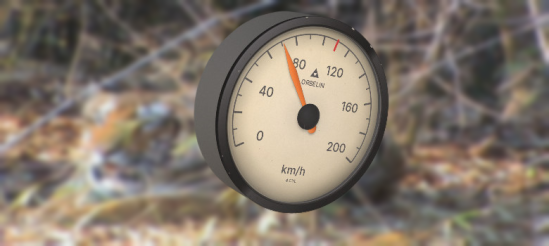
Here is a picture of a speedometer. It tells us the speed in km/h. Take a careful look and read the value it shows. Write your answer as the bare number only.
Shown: 70
